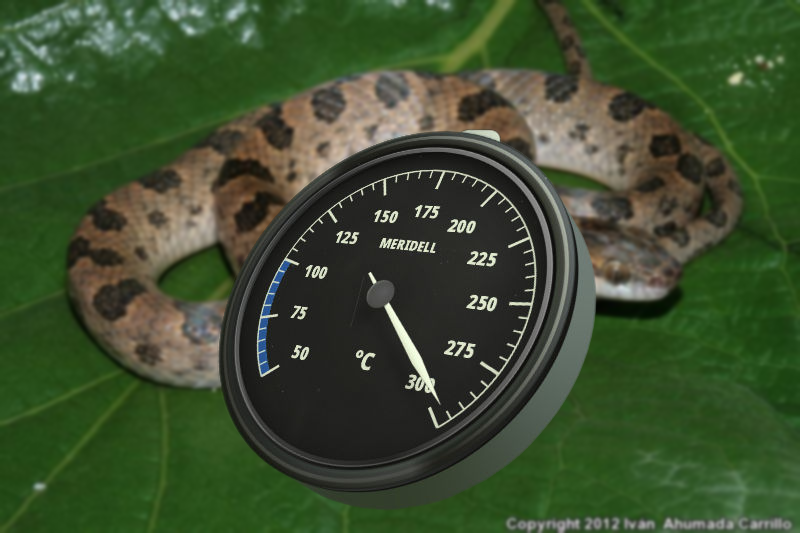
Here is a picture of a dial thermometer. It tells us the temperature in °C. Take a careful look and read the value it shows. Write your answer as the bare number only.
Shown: 295
